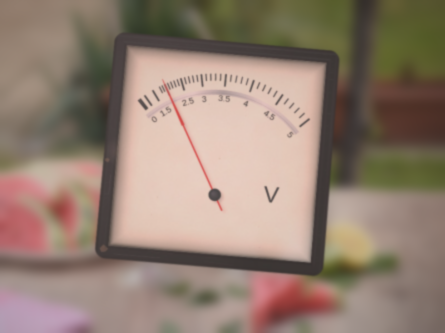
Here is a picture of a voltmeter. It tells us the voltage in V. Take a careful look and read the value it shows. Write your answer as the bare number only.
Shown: 2
